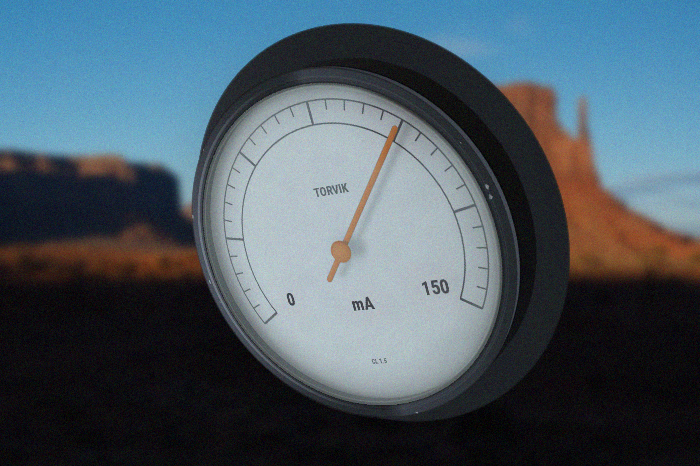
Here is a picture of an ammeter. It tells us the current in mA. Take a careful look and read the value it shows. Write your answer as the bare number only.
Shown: 100
